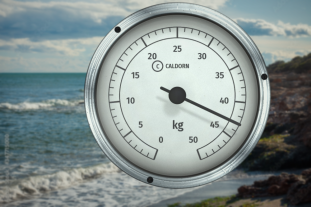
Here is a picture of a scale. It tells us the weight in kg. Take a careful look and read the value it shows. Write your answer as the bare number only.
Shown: 43
